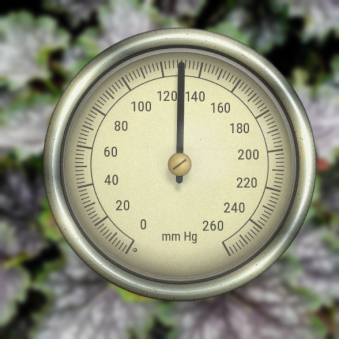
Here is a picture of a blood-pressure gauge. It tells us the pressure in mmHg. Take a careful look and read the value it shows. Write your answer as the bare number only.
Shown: 130
